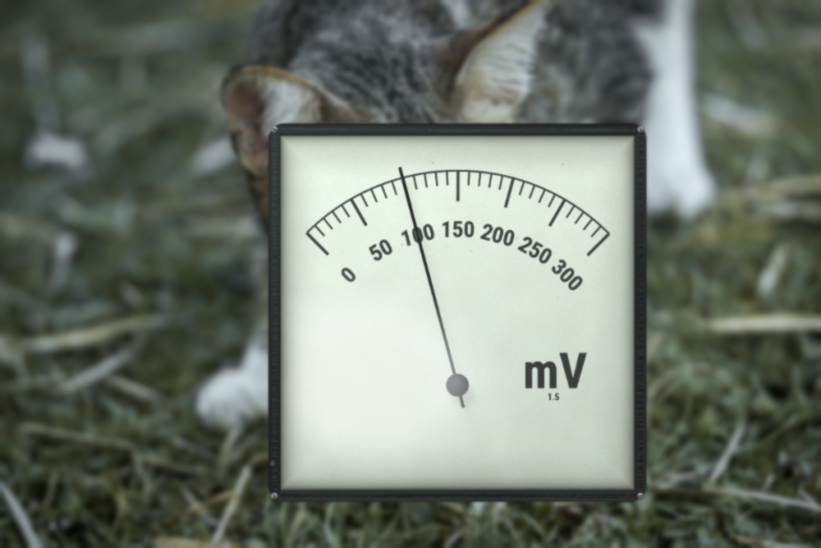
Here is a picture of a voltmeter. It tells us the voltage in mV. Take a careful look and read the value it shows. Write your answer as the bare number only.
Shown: 100
